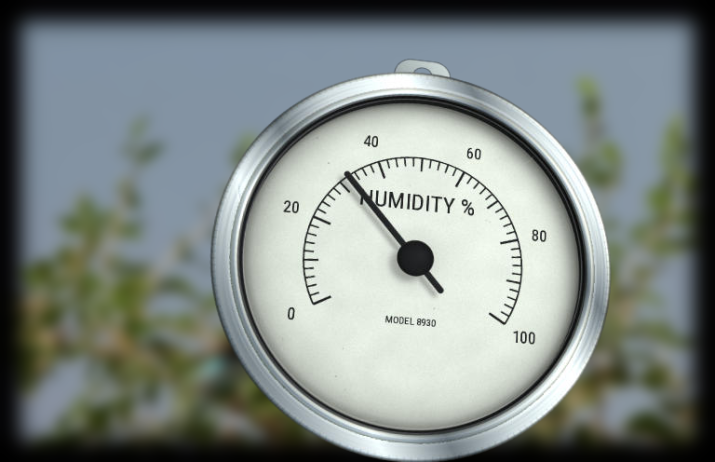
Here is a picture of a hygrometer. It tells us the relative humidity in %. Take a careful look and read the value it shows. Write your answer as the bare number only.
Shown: 32
